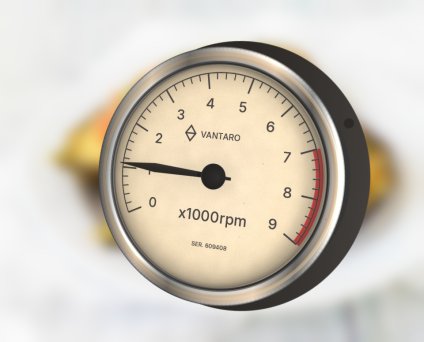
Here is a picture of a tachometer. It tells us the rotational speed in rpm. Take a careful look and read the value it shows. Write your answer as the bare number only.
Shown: 1100
